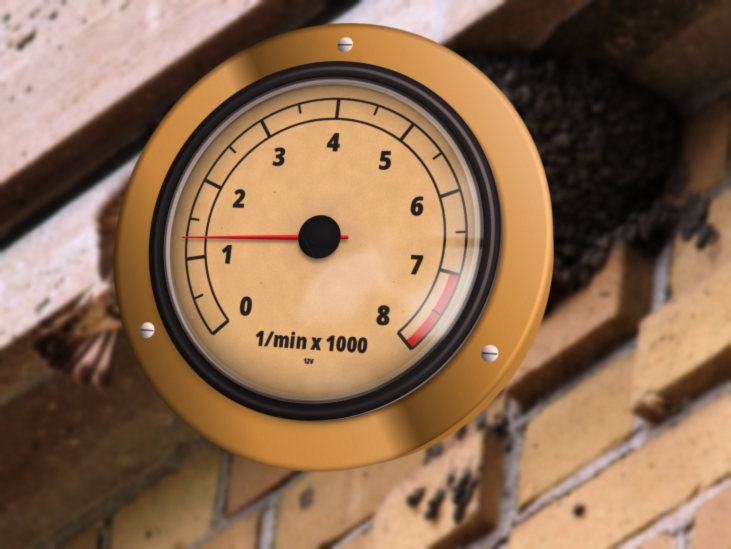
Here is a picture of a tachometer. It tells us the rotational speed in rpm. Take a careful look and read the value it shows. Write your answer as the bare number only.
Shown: 1250
